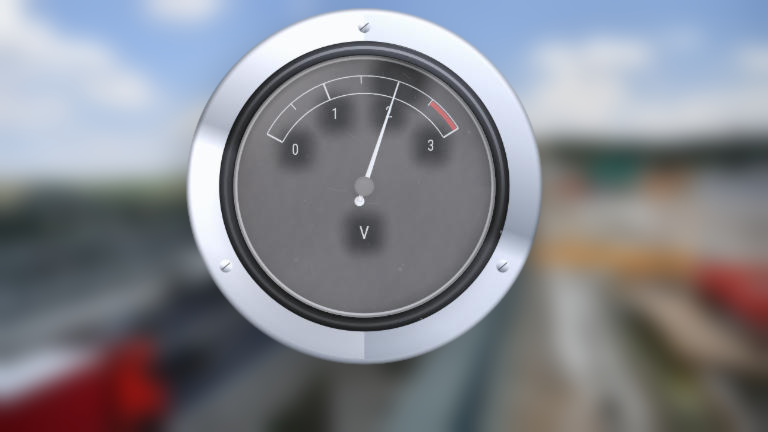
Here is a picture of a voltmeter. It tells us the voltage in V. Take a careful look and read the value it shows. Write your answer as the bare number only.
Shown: 2
